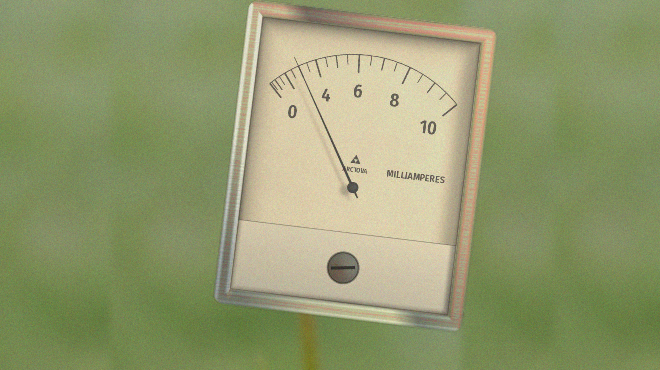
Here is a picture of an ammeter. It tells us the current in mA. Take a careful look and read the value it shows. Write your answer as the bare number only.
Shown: 3
